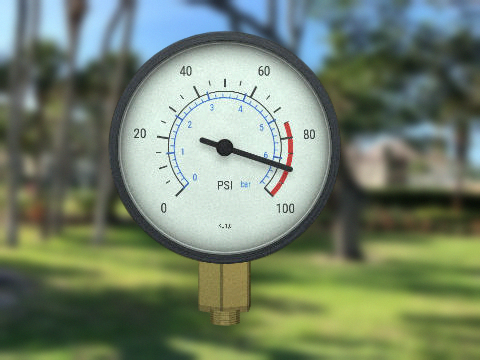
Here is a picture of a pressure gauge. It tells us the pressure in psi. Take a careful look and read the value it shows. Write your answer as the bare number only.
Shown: 90
